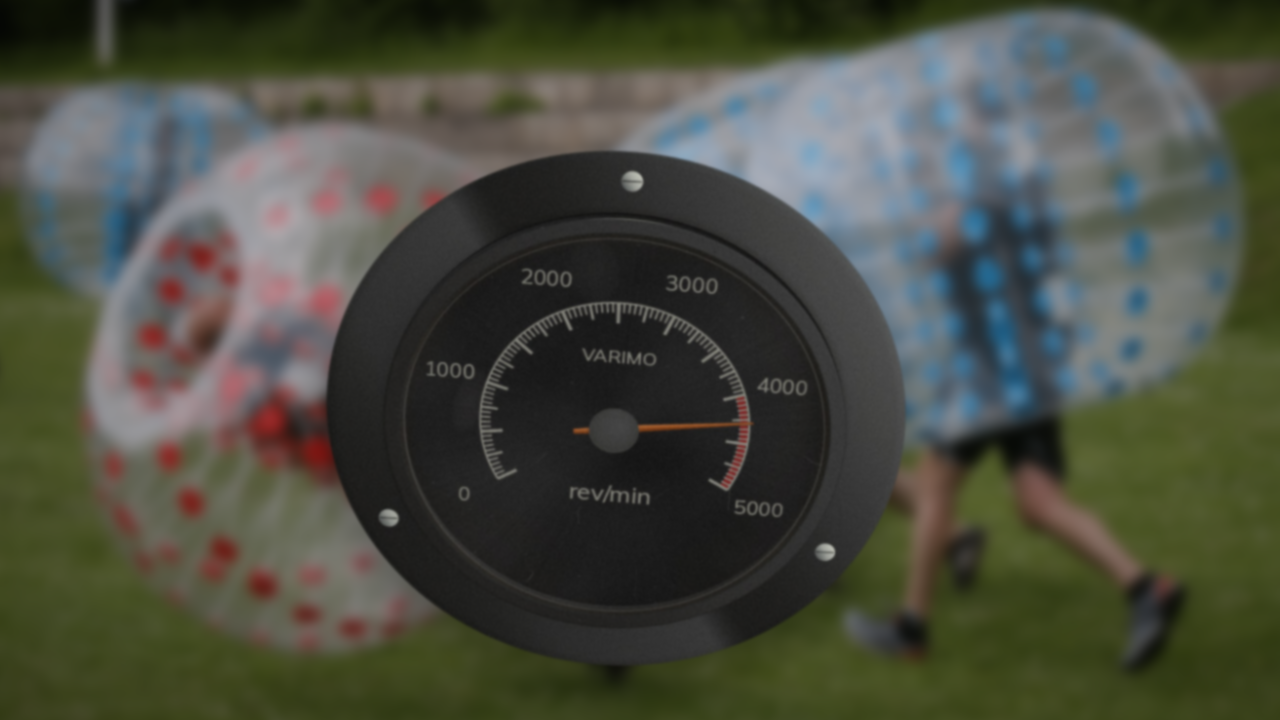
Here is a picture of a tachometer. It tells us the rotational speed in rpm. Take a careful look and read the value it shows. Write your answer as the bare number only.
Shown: 4250
